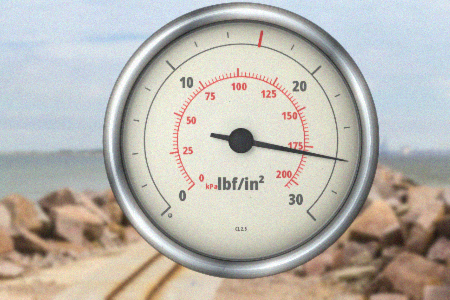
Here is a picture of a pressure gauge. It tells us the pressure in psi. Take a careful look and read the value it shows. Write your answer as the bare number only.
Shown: 26
